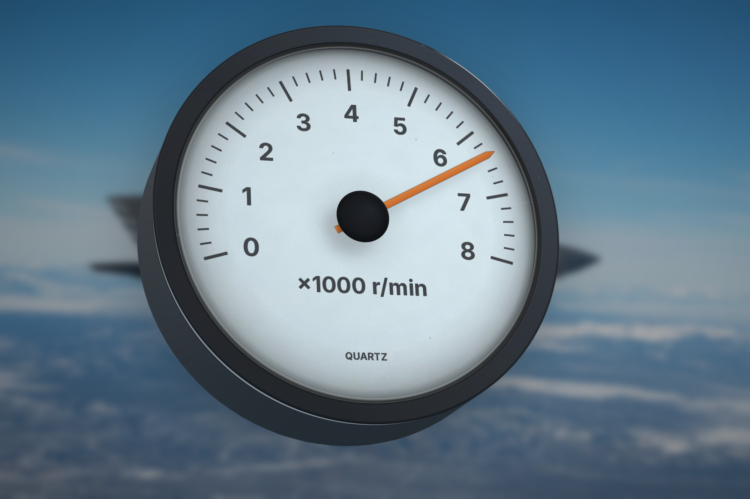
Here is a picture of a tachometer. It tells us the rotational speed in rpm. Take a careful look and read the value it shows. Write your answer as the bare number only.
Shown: 6400
